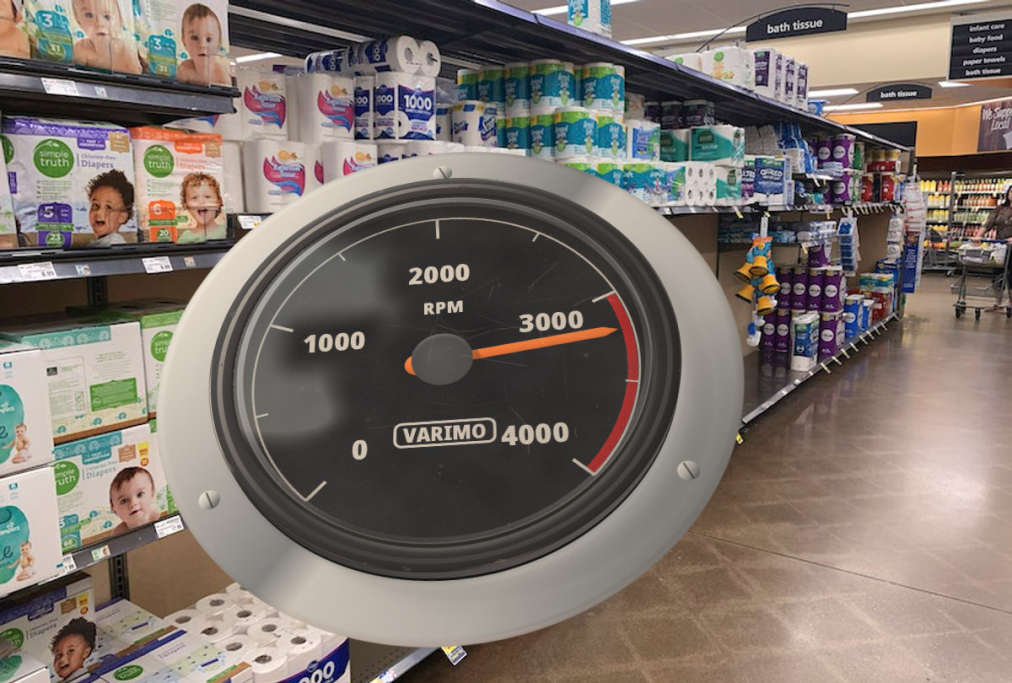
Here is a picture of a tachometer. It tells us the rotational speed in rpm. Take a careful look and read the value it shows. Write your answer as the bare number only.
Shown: 3250
